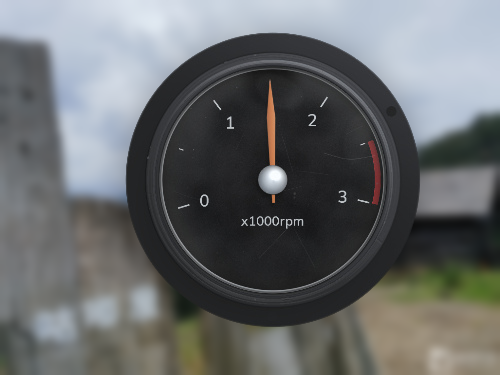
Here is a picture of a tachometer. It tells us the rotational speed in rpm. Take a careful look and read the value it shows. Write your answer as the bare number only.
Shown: 1500
